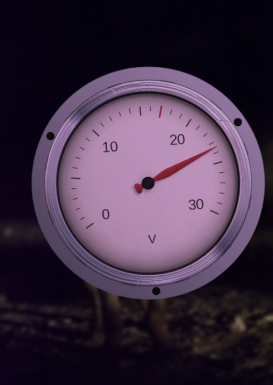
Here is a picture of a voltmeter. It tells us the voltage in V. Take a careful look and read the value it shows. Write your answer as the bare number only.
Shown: 23.5
